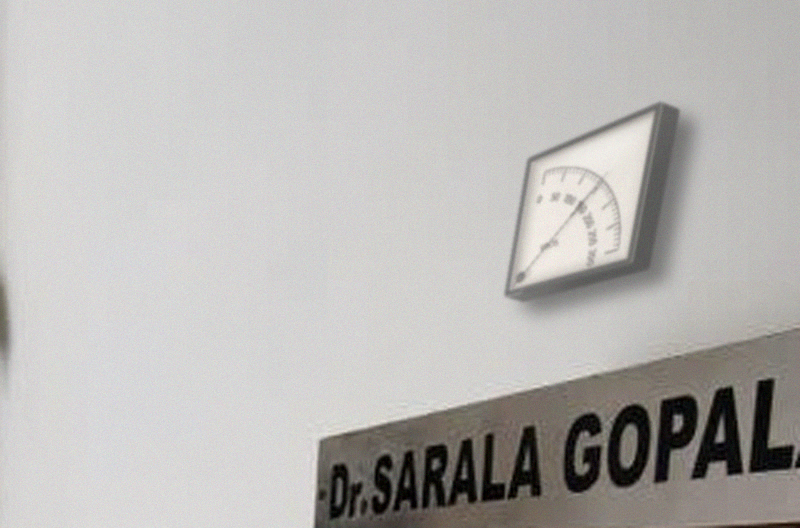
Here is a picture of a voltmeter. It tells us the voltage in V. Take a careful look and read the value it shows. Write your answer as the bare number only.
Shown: 150
